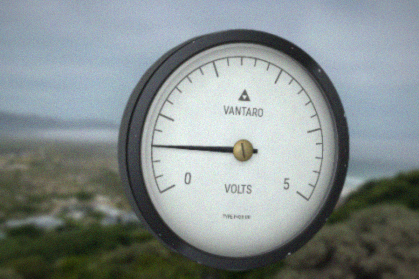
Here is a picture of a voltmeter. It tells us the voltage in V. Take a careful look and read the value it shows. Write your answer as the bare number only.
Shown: 0.6
